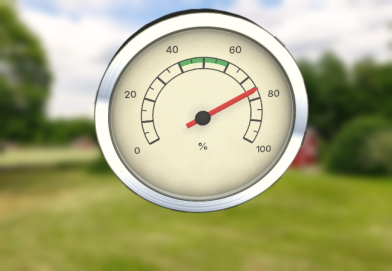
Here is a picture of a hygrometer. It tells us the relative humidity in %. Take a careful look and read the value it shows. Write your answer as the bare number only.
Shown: 75
